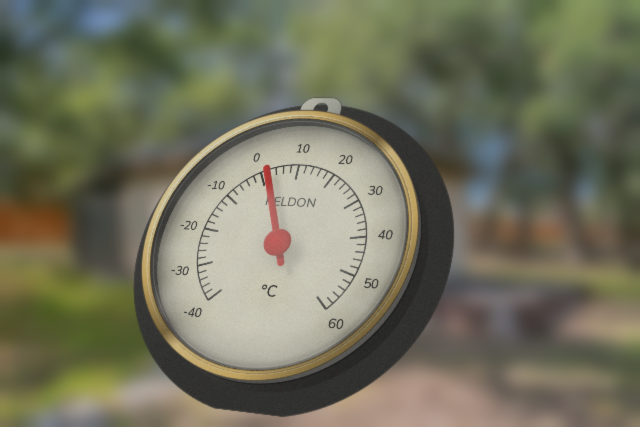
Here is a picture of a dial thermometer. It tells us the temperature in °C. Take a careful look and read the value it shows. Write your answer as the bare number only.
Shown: 2
